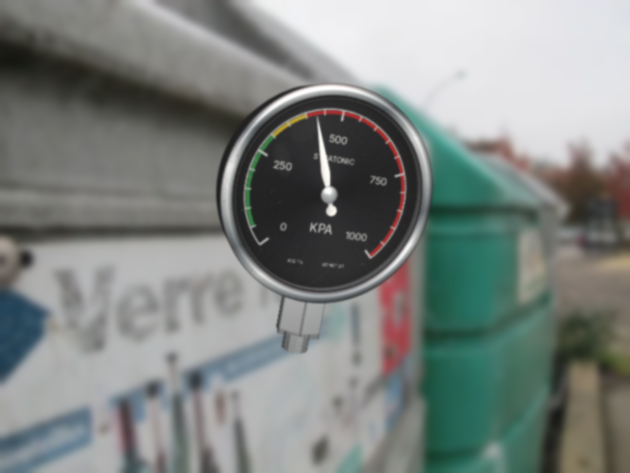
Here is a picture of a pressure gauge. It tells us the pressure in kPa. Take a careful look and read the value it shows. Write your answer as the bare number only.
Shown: 425
